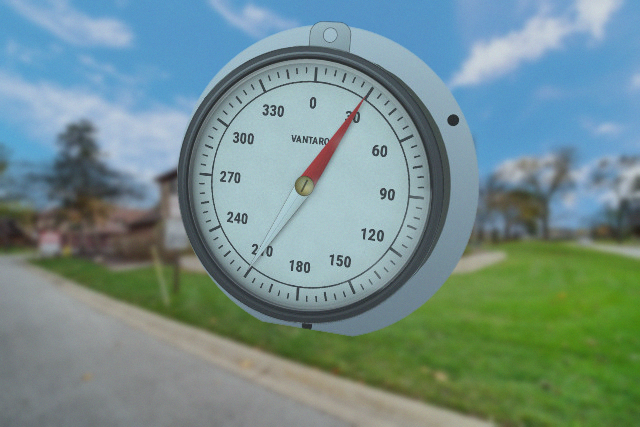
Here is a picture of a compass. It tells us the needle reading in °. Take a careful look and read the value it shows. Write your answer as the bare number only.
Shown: 30
